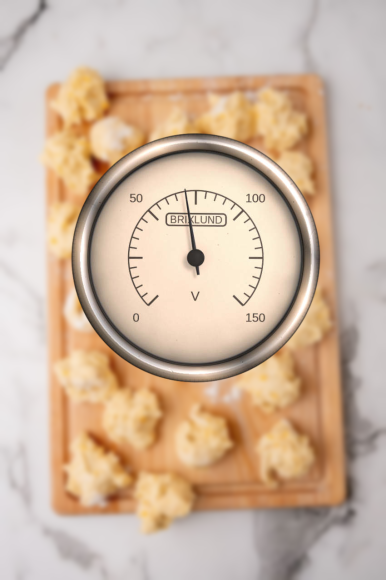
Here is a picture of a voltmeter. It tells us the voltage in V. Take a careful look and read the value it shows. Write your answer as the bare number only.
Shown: 70
